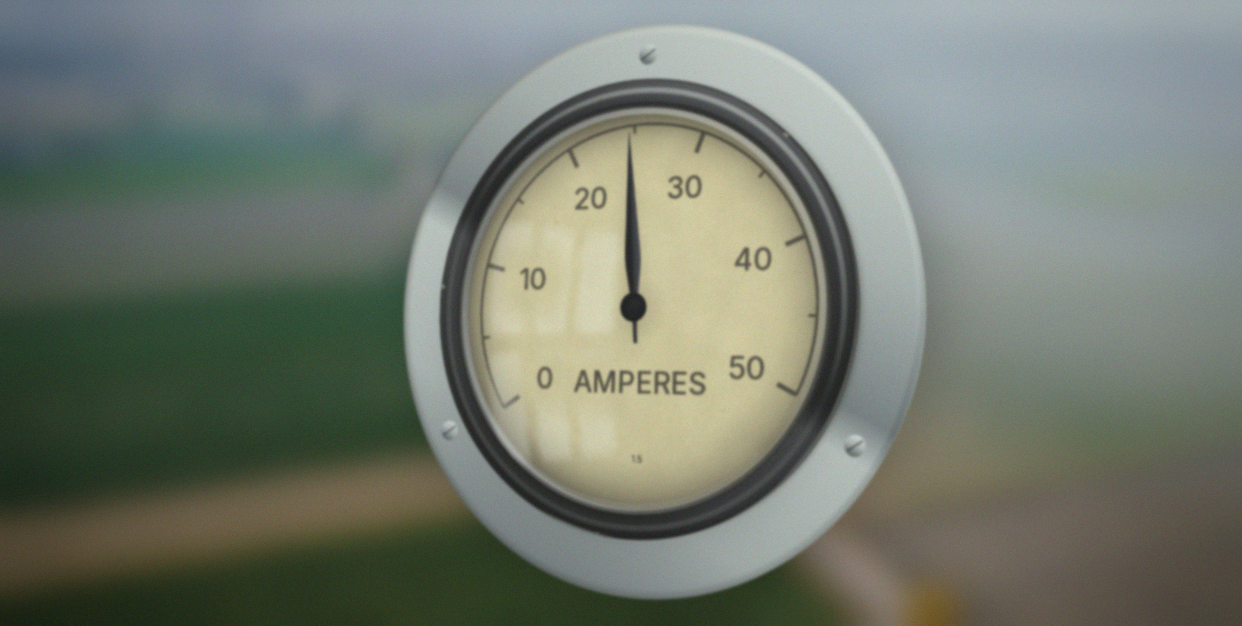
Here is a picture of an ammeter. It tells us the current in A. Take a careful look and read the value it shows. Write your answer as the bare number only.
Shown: 25
